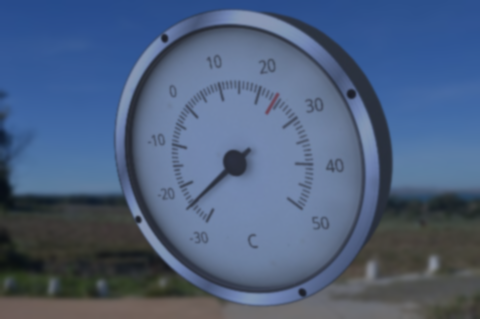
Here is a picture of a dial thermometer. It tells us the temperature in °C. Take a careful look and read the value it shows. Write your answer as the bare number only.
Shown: -25
